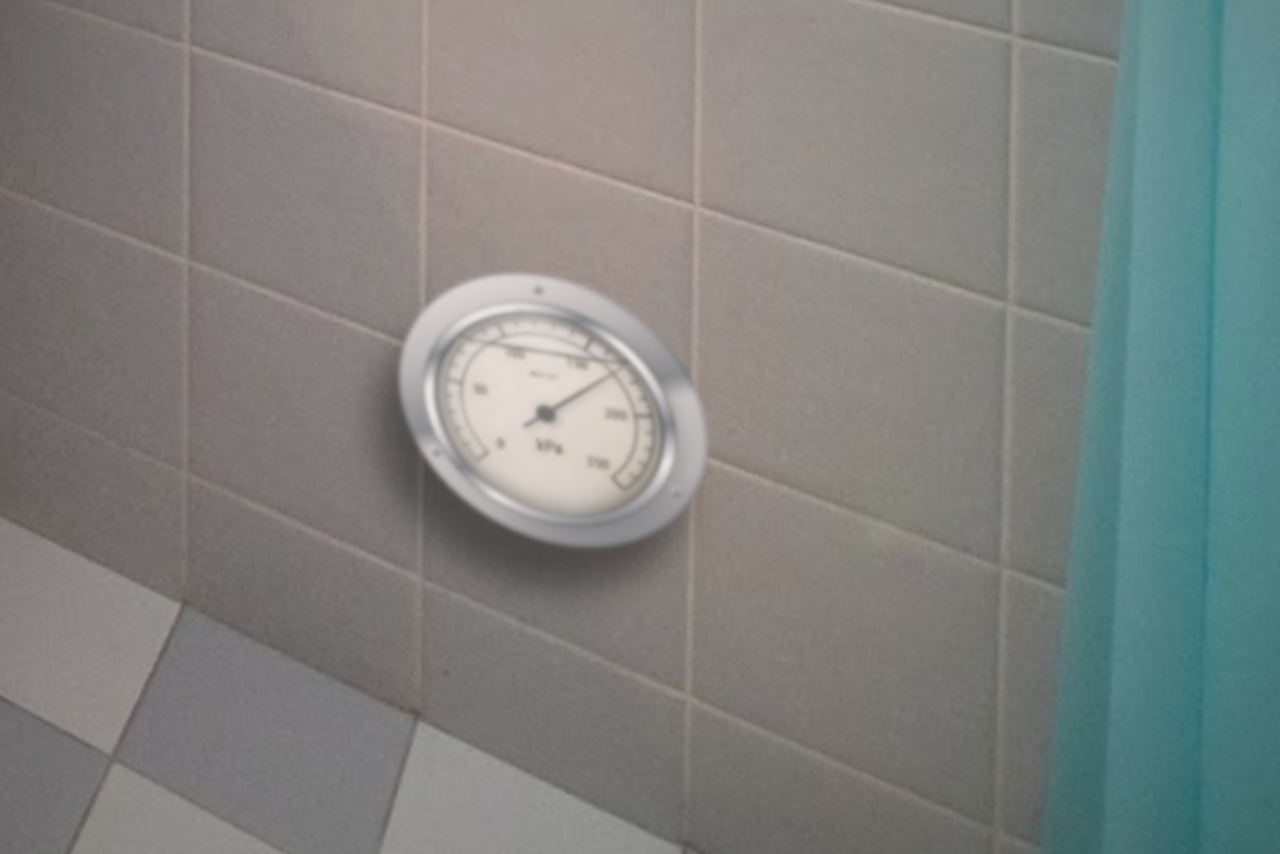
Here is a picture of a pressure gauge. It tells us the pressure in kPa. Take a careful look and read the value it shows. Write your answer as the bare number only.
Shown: 170
